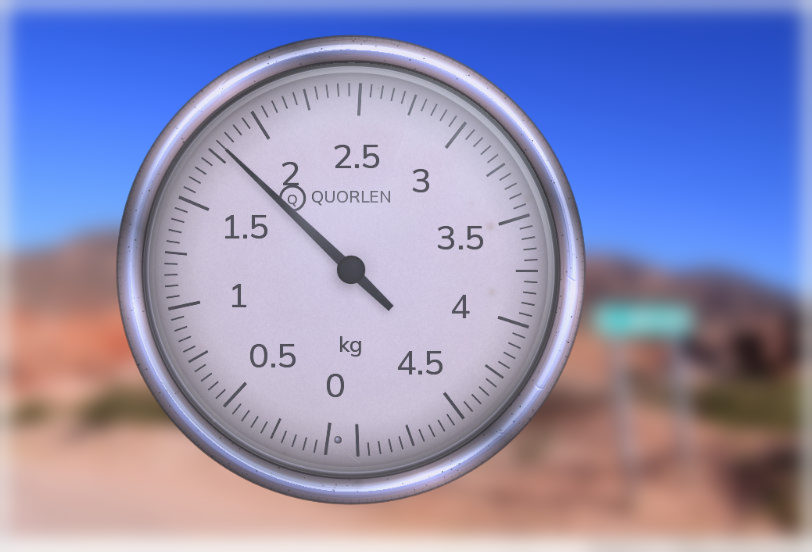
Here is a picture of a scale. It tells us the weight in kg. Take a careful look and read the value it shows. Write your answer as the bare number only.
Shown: 1.8
